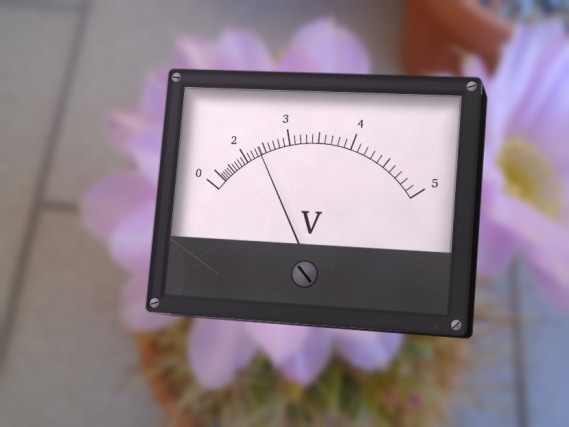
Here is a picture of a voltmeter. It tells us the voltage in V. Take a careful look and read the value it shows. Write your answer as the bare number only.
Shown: 2.4
